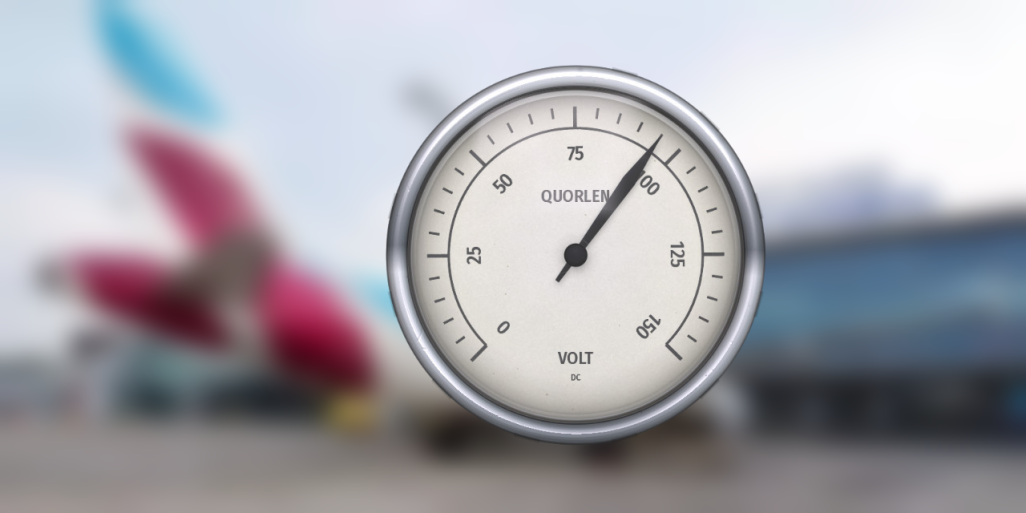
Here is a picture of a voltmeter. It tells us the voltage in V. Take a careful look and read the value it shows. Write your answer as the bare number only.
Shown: 95
